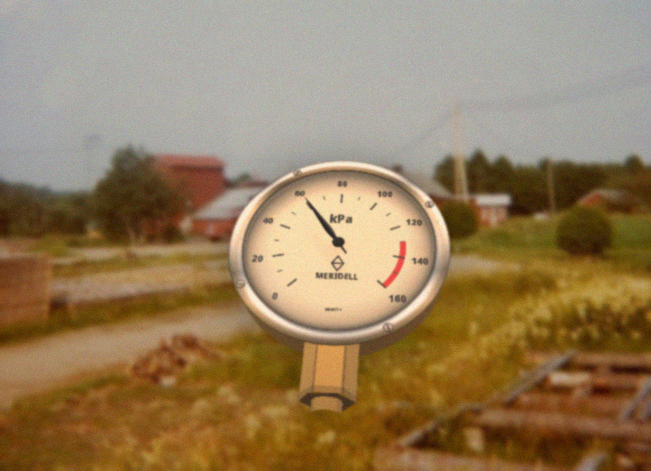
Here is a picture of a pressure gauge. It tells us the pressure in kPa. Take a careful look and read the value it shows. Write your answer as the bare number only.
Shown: 60
